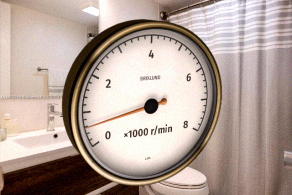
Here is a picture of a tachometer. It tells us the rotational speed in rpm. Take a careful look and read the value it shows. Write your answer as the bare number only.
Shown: 600
